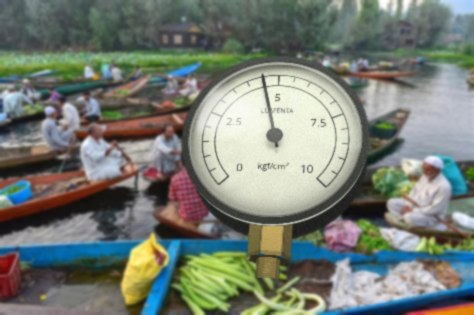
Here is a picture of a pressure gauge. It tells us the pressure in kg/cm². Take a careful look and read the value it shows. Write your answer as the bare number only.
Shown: 4.5
